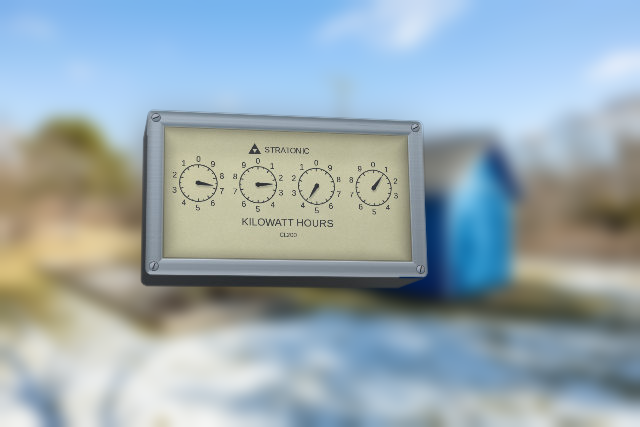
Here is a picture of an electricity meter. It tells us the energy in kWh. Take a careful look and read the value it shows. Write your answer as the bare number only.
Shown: 7241
